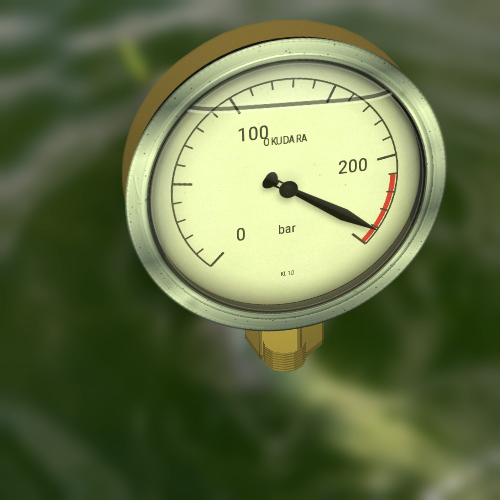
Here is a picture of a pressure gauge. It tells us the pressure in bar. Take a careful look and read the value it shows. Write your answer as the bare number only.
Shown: 240
